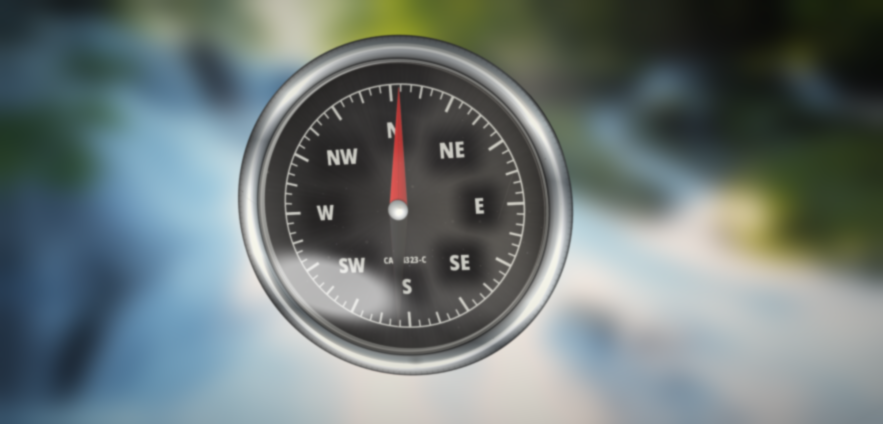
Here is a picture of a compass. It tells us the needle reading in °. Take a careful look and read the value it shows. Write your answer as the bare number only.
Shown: 5
